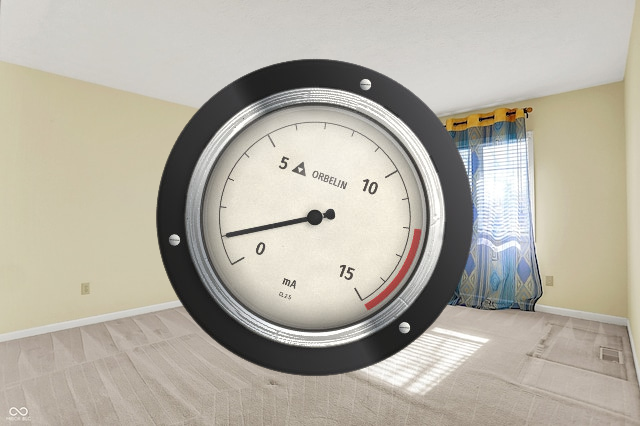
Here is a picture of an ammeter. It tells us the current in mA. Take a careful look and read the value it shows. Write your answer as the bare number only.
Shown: 1
